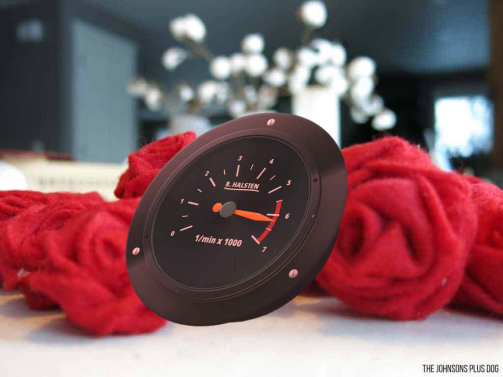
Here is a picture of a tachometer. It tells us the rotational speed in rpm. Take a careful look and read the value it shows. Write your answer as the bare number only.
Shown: 6250
